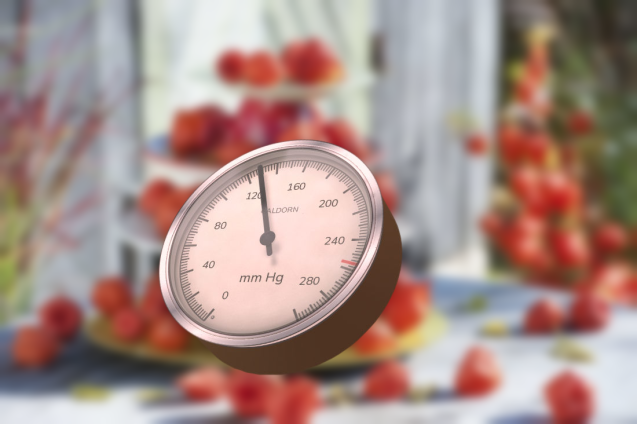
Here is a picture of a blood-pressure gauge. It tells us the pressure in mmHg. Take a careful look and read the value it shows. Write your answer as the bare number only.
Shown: 130
